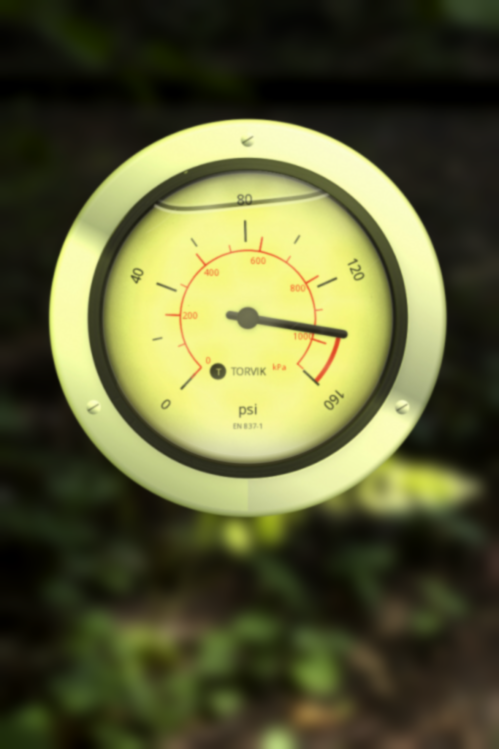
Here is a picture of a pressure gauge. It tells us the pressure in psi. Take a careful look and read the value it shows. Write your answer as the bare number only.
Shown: 140
